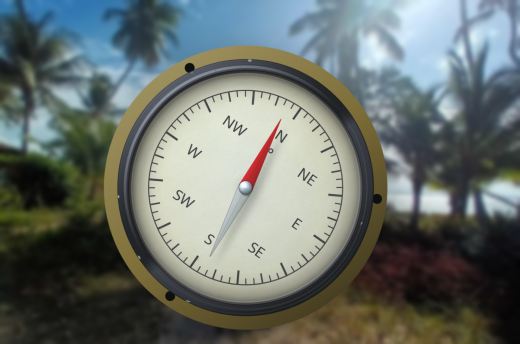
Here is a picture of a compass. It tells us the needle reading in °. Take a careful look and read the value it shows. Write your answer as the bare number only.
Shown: 352.5
